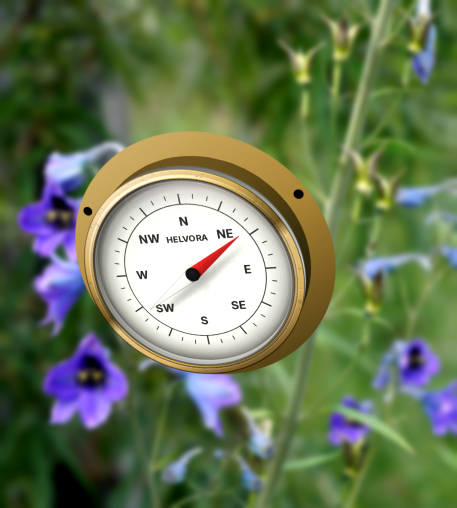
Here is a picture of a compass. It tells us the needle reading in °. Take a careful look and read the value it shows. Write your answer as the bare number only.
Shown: 55
